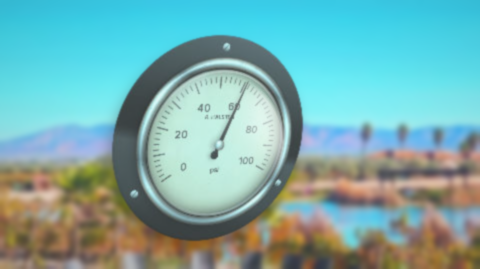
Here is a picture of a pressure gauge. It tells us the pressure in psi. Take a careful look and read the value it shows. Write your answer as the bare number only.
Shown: 60
